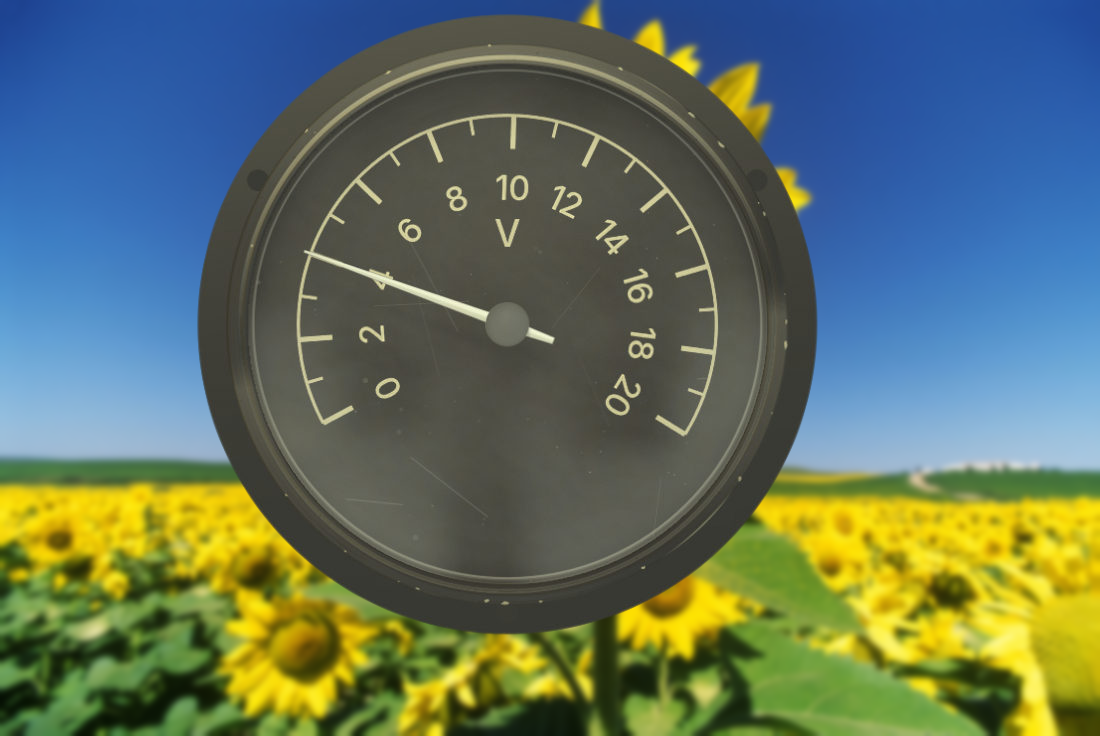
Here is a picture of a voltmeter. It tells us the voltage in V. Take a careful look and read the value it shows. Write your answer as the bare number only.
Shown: 4
